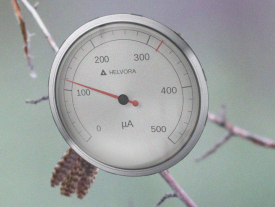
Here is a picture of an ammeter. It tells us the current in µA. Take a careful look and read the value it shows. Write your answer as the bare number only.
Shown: 120
